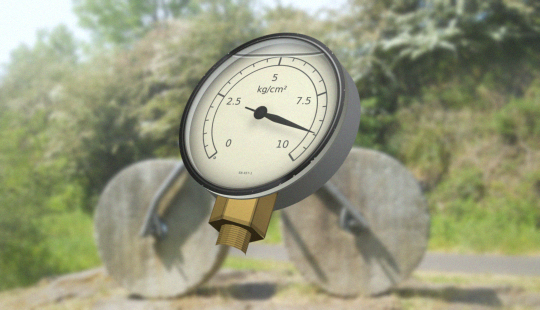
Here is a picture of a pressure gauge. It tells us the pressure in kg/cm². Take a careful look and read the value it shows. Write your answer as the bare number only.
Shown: 9
